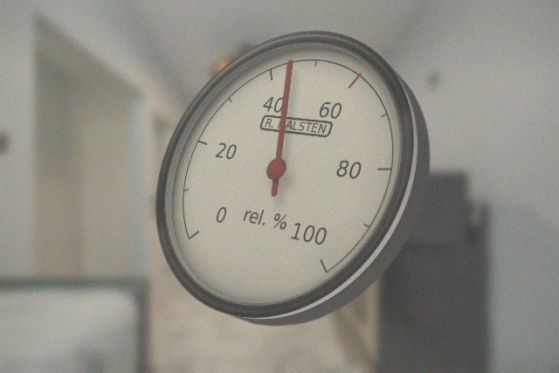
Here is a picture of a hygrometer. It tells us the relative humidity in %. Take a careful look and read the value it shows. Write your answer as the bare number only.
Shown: 45
